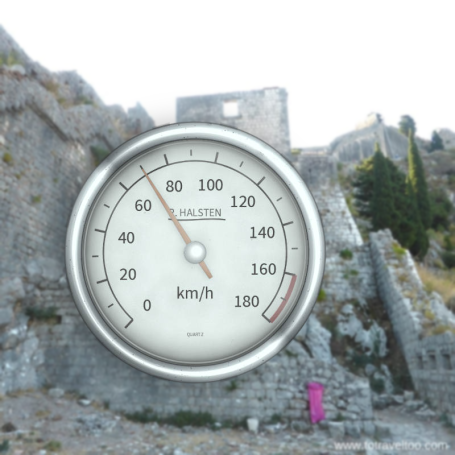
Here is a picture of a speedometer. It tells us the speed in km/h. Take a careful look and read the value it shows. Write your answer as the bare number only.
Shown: 70
